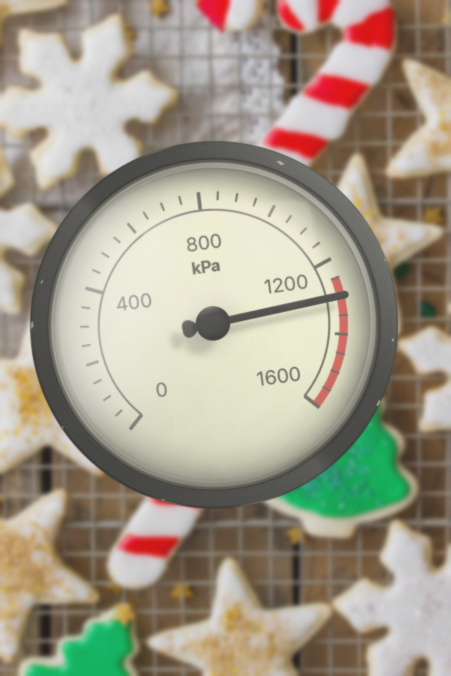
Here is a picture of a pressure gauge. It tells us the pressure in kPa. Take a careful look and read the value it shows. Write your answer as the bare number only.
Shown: 1300
